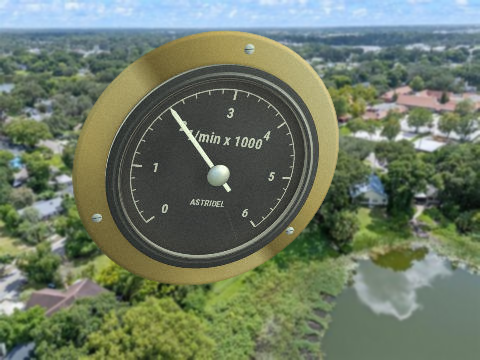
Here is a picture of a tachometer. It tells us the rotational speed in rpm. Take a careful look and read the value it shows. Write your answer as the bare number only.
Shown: 2000
